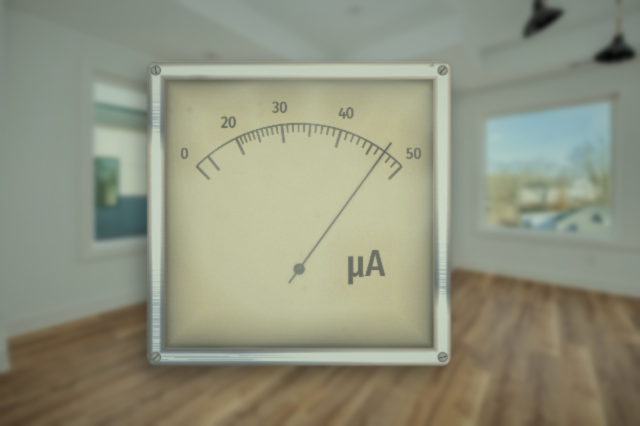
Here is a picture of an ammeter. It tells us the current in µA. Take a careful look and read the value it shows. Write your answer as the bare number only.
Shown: 47
